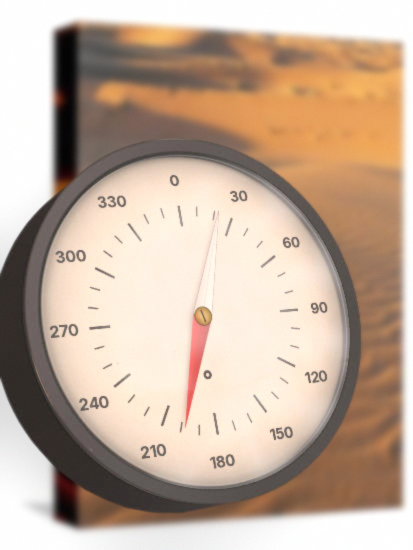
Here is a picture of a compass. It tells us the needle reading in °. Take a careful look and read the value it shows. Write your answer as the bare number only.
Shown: 200
